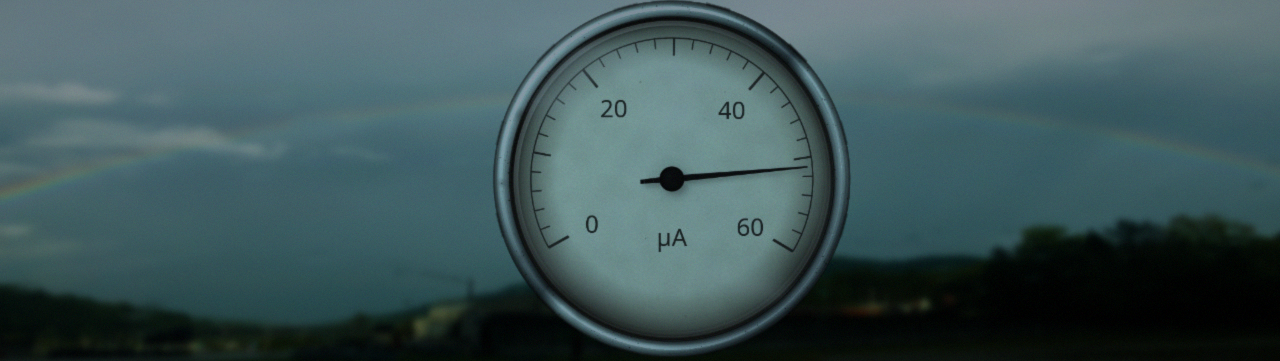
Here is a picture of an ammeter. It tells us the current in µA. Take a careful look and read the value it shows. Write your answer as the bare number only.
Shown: 51
